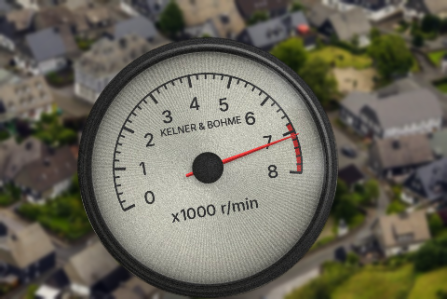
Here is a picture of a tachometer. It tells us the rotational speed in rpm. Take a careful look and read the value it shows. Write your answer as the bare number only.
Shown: 7100
